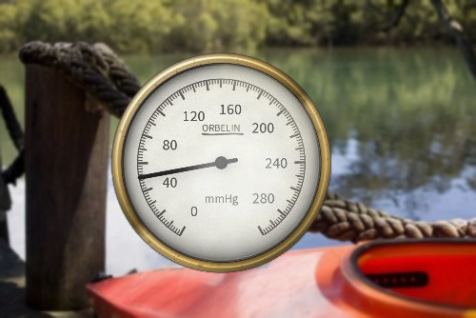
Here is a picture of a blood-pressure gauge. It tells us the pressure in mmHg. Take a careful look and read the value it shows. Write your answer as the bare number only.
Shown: 50
